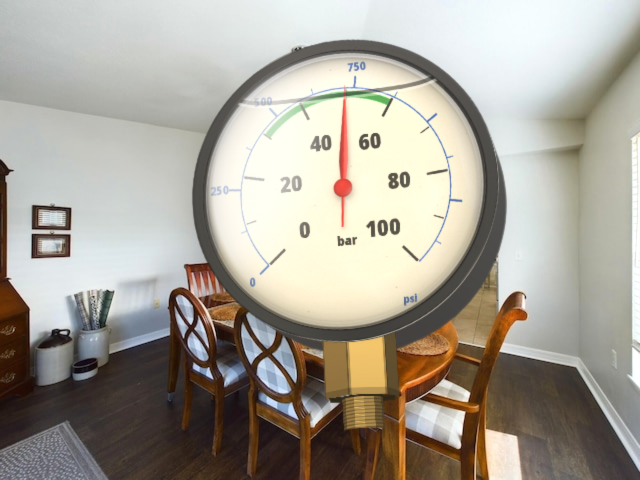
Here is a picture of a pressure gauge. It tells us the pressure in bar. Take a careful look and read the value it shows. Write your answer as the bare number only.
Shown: 50
